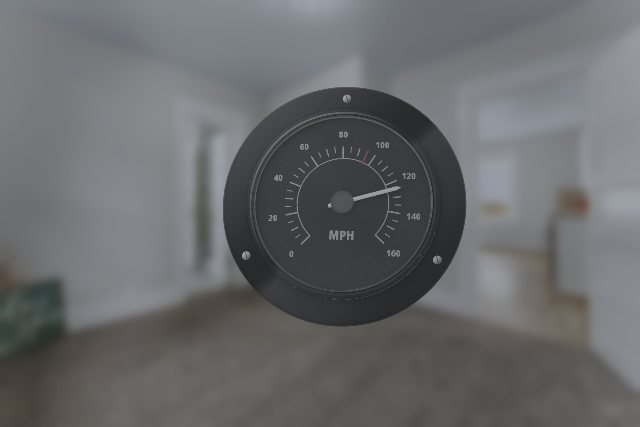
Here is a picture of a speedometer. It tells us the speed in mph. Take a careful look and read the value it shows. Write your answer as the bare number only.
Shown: 125
